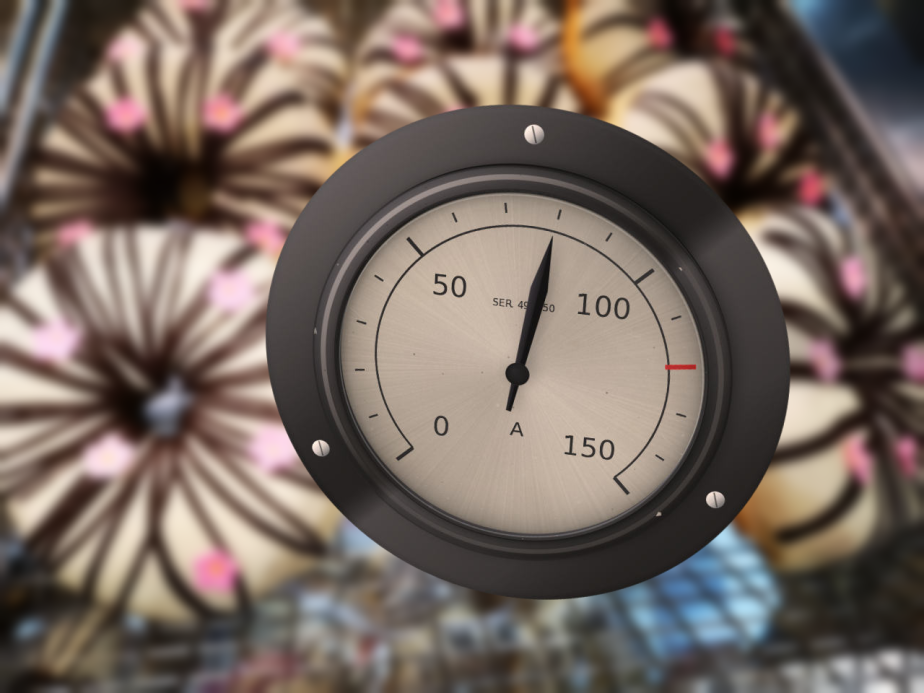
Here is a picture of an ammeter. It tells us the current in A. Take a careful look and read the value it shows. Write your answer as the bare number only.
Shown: 80
